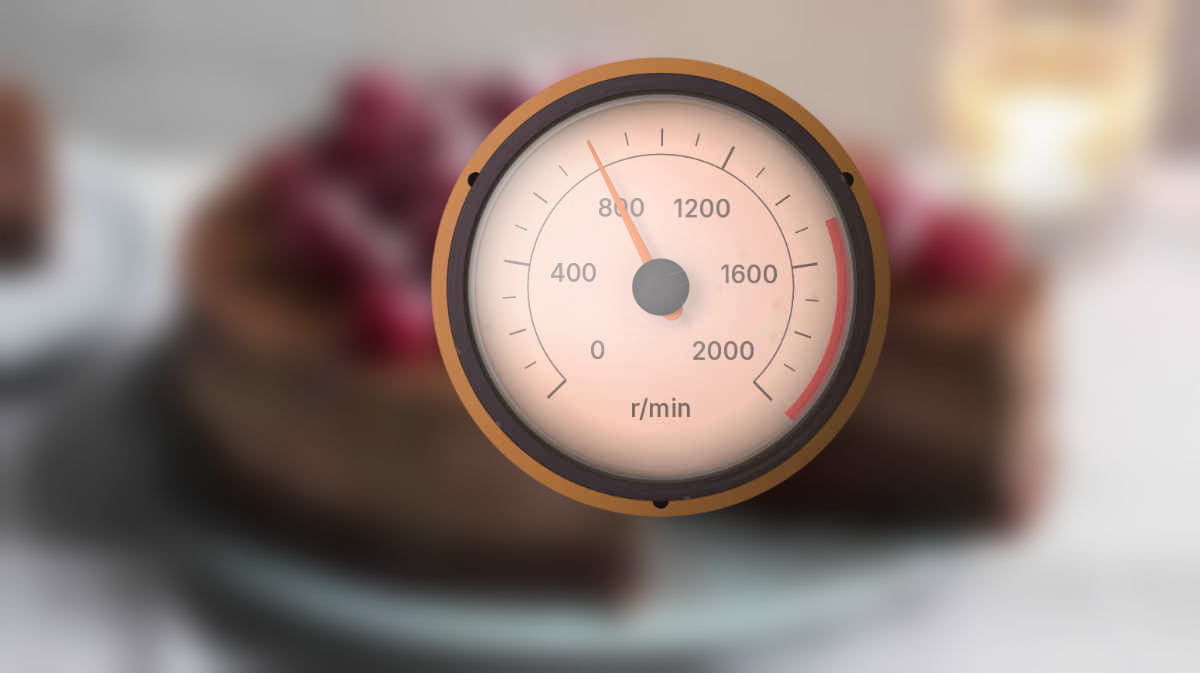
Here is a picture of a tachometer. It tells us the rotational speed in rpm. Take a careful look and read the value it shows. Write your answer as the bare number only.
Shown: 800
